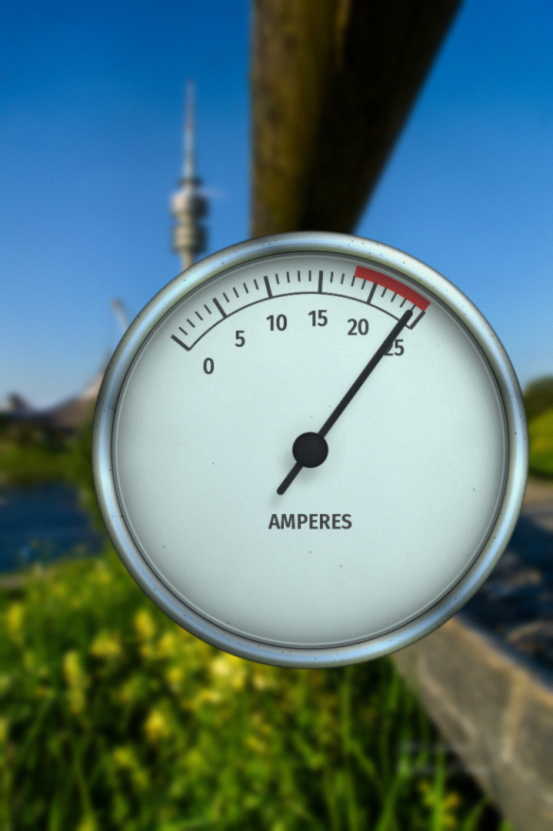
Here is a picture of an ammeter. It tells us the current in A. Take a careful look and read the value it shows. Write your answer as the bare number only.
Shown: 24
